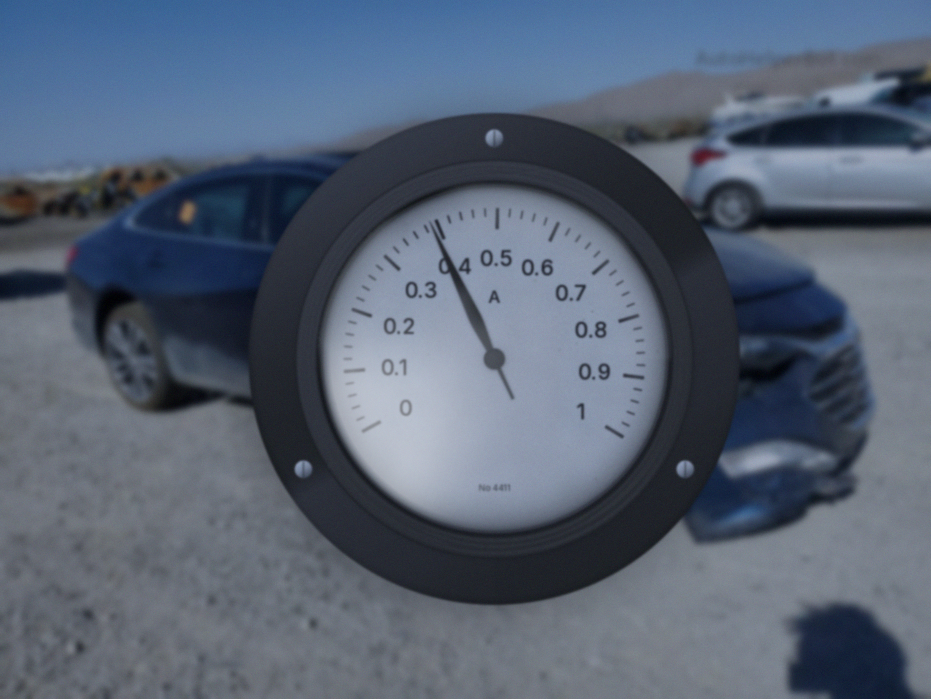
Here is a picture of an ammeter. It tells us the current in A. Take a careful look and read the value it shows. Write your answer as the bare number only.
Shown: 0.39
